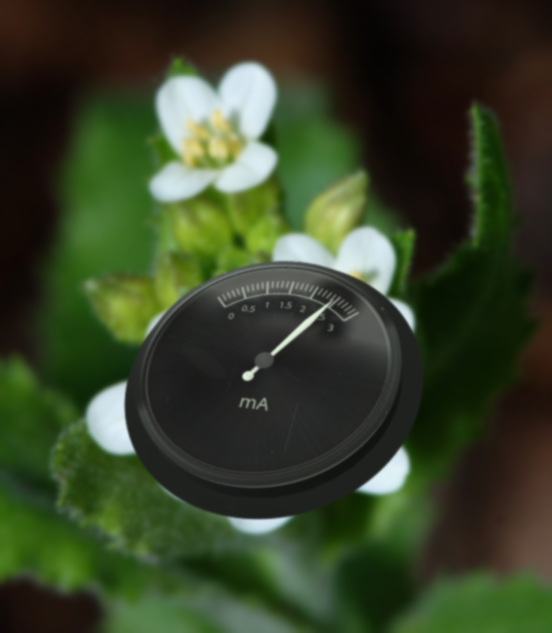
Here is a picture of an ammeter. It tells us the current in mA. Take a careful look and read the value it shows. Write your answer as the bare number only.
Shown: 2.5
